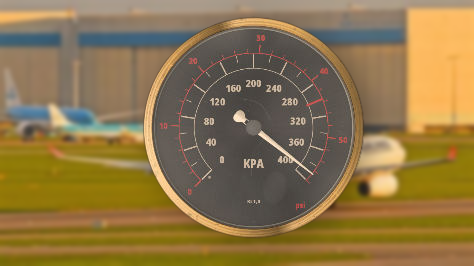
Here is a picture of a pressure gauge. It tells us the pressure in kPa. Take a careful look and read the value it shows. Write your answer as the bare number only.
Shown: 390
